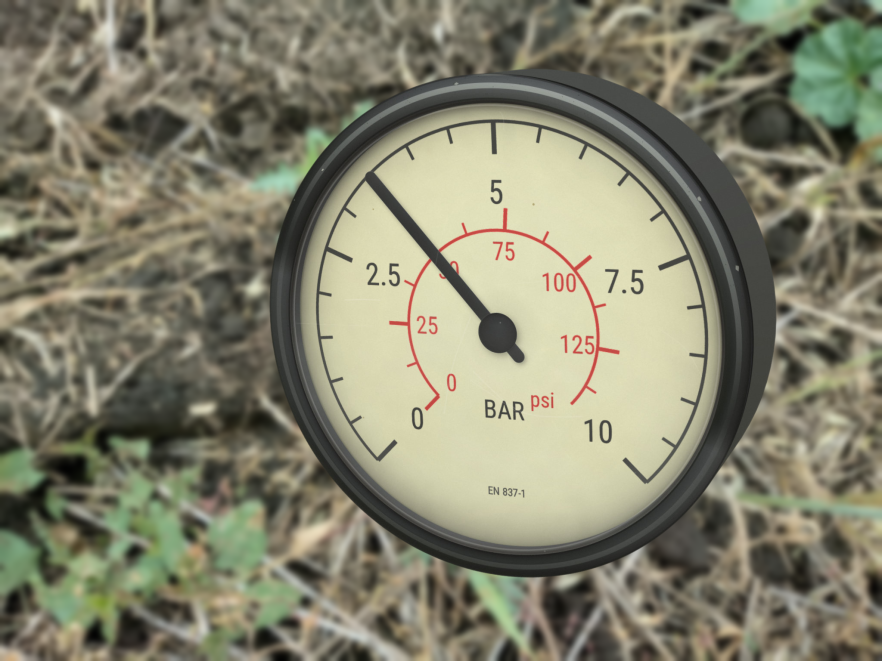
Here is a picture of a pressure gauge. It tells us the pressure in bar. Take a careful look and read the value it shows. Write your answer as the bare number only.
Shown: 3.5
